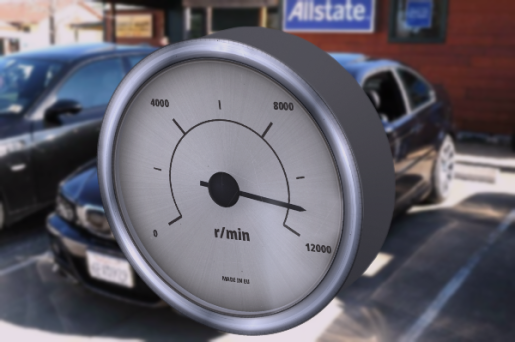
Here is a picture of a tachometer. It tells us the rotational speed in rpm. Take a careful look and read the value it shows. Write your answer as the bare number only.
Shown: 11000
